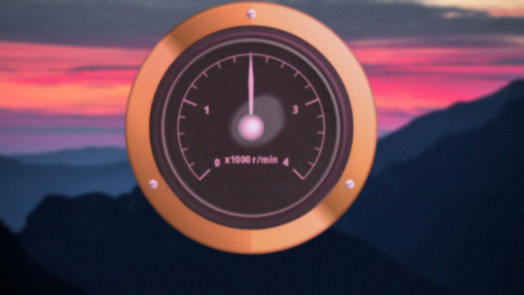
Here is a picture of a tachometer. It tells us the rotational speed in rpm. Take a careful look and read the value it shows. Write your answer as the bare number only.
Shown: 2000
